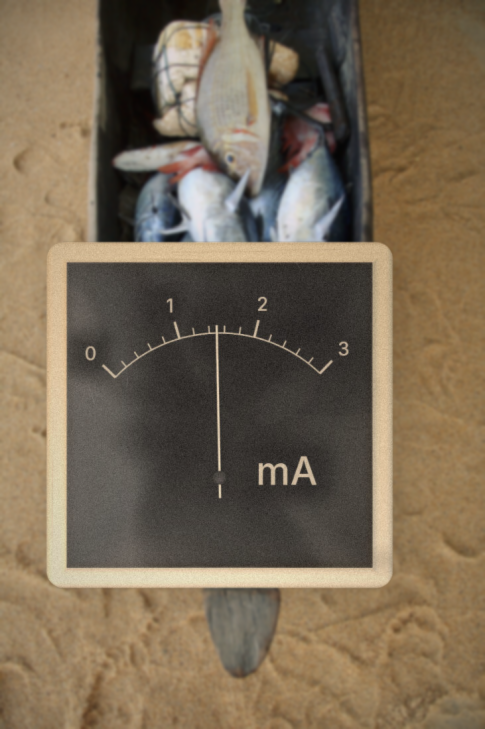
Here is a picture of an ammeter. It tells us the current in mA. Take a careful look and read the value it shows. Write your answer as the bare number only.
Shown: 1.5
